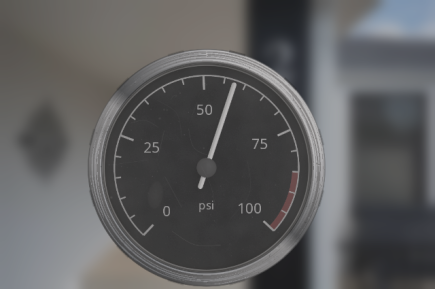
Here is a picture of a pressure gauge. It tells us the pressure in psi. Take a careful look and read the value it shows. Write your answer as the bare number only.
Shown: 57.5
